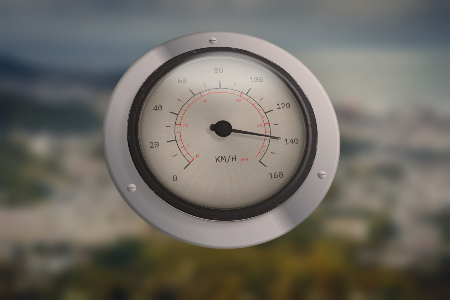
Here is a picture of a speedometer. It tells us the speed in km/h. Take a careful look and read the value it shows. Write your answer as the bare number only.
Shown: 140
